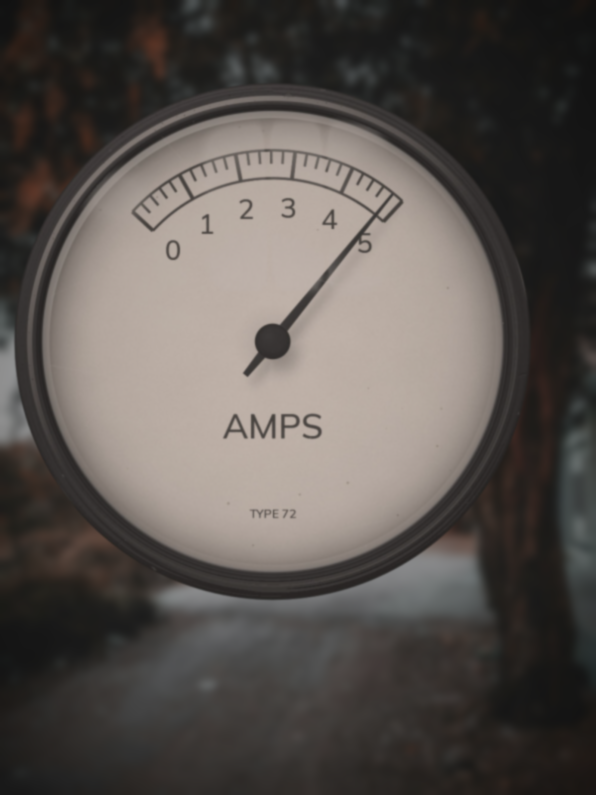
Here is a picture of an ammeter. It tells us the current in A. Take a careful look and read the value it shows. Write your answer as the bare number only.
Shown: 4.8
